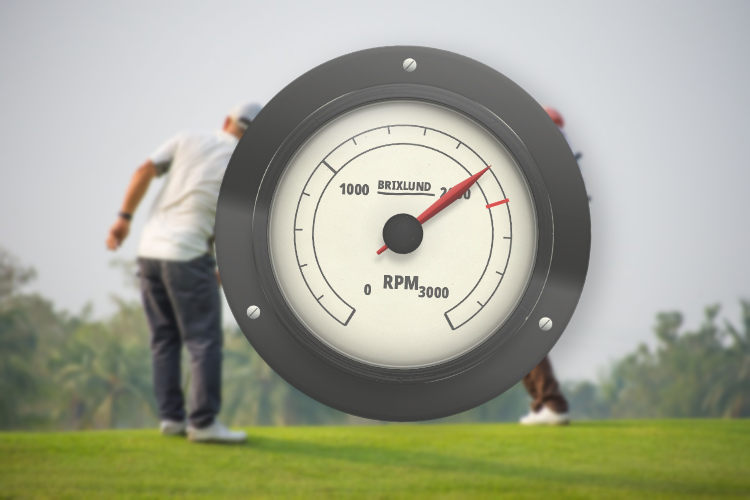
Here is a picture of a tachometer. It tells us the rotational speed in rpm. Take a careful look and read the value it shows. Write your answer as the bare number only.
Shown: 2000
